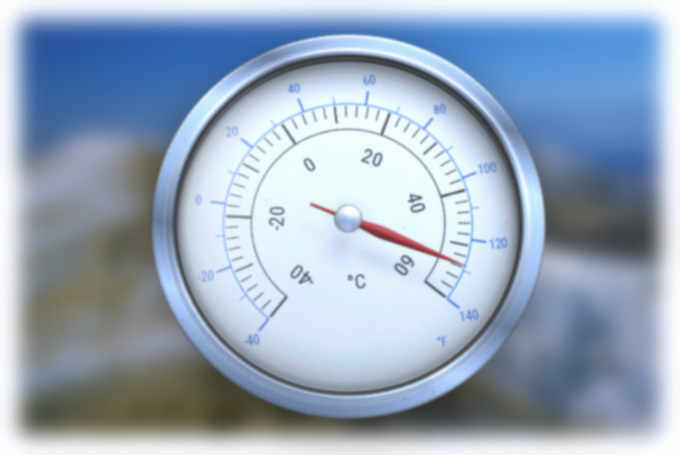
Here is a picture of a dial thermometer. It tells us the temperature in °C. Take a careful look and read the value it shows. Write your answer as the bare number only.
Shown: 54
